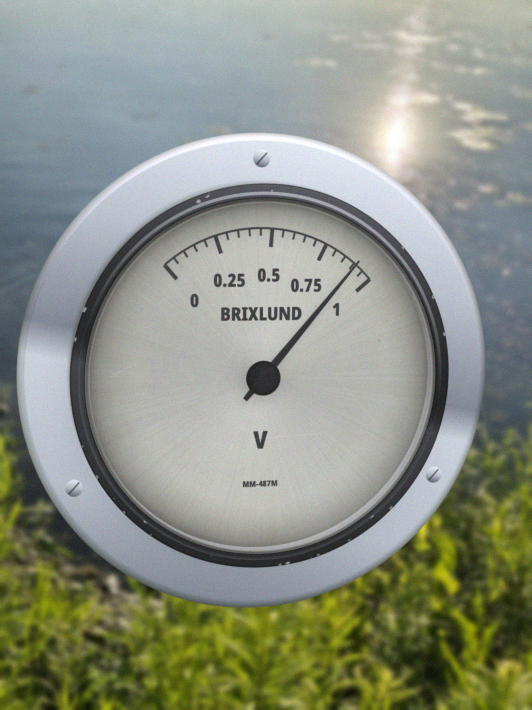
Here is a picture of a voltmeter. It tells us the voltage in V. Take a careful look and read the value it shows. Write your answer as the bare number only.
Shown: 0.9
